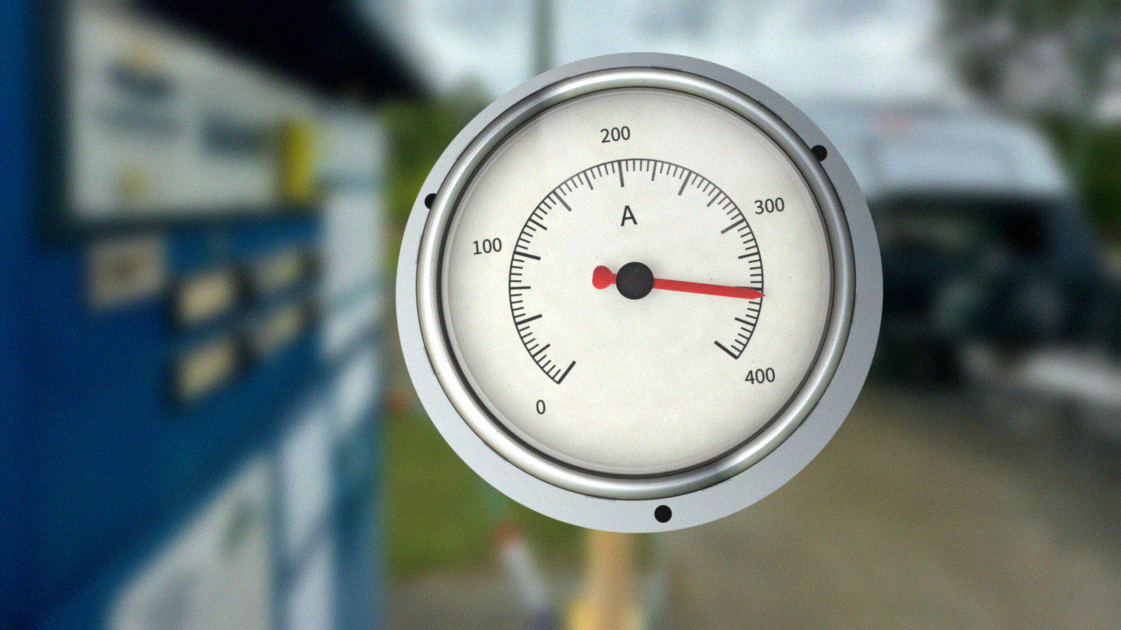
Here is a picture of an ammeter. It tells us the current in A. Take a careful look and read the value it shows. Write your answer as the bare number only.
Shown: 355
